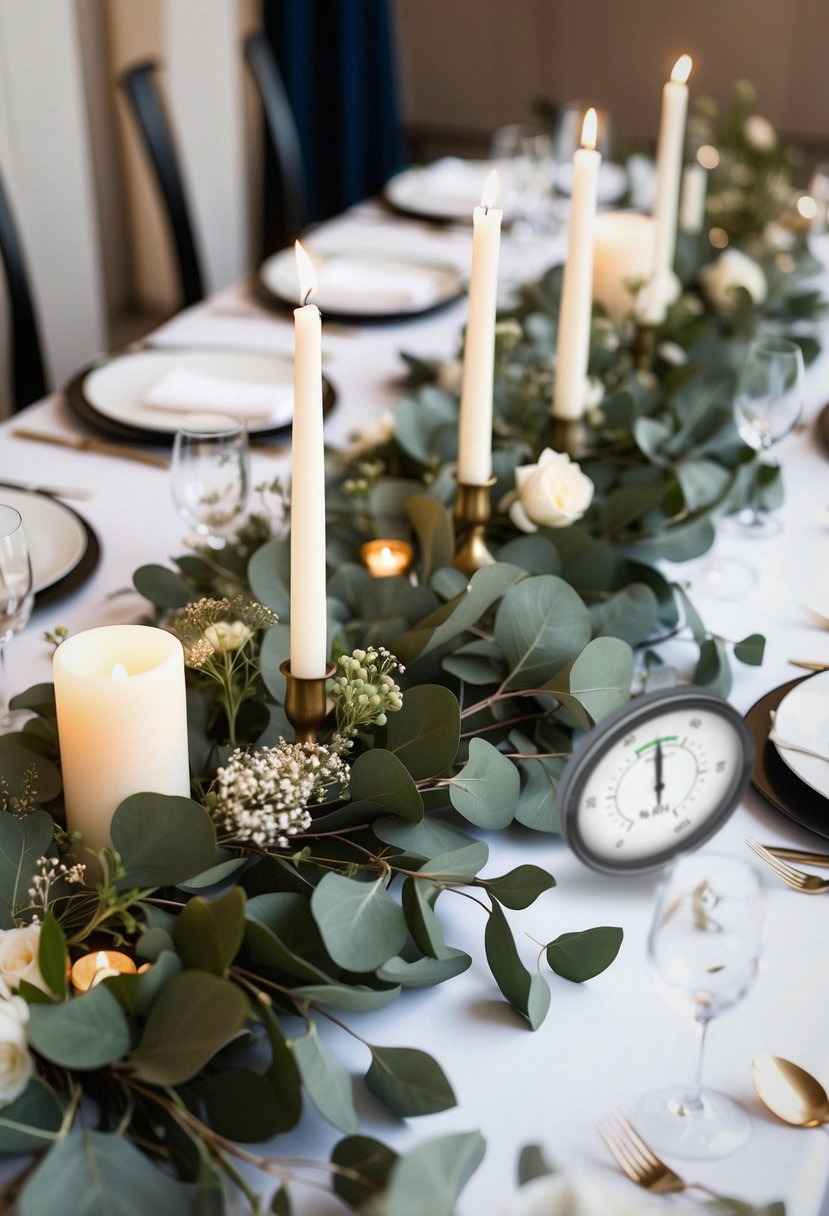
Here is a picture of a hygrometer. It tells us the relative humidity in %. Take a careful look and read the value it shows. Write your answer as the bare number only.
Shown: 48
